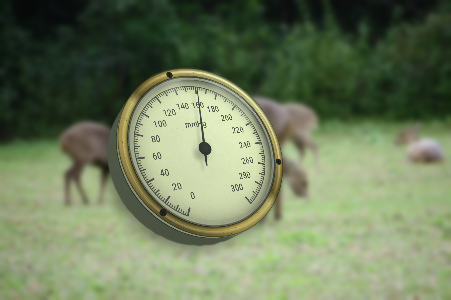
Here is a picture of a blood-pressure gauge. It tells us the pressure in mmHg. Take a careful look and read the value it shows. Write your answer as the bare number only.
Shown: 160
